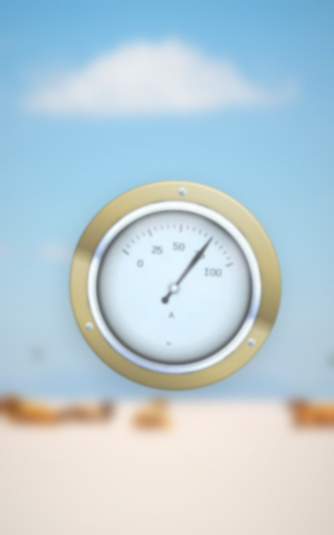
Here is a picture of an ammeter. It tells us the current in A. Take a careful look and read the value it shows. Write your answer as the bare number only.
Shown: 75
